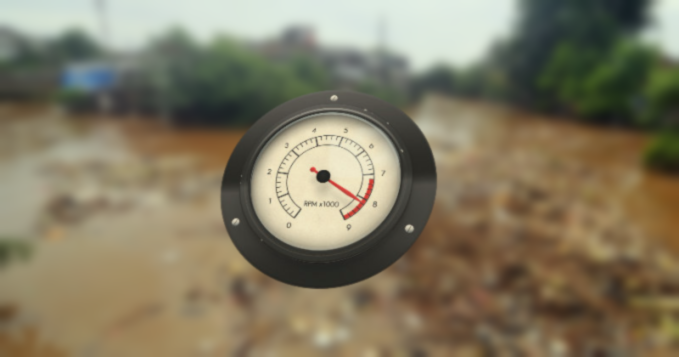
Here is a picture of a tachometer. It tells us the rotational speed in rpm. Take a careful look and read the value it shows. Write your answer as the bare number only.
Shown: 8200
